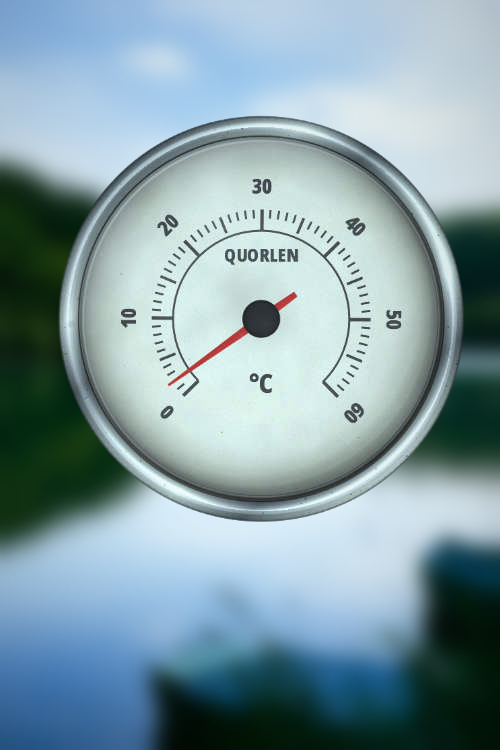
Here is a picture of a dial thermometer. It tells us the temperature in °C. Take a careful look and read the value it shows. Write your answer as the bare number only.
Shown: 2
